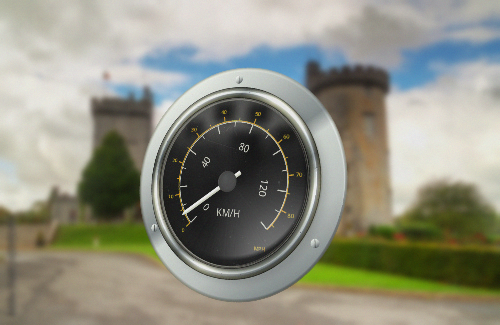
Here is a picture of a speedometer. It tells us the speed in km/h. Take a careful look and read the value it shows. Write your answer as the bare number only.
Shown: 5
